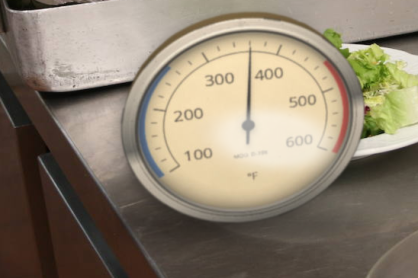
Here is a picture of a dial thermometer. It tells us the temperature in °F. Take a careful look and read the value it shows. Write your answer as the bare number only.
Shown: 360
